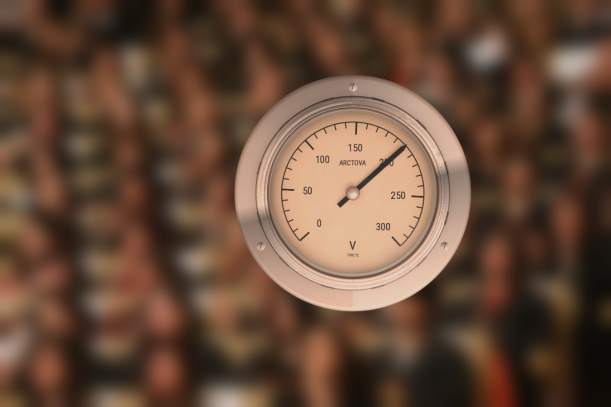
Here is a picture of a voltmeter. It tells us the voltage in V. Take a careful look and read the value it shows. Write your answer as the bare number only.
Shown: 200
